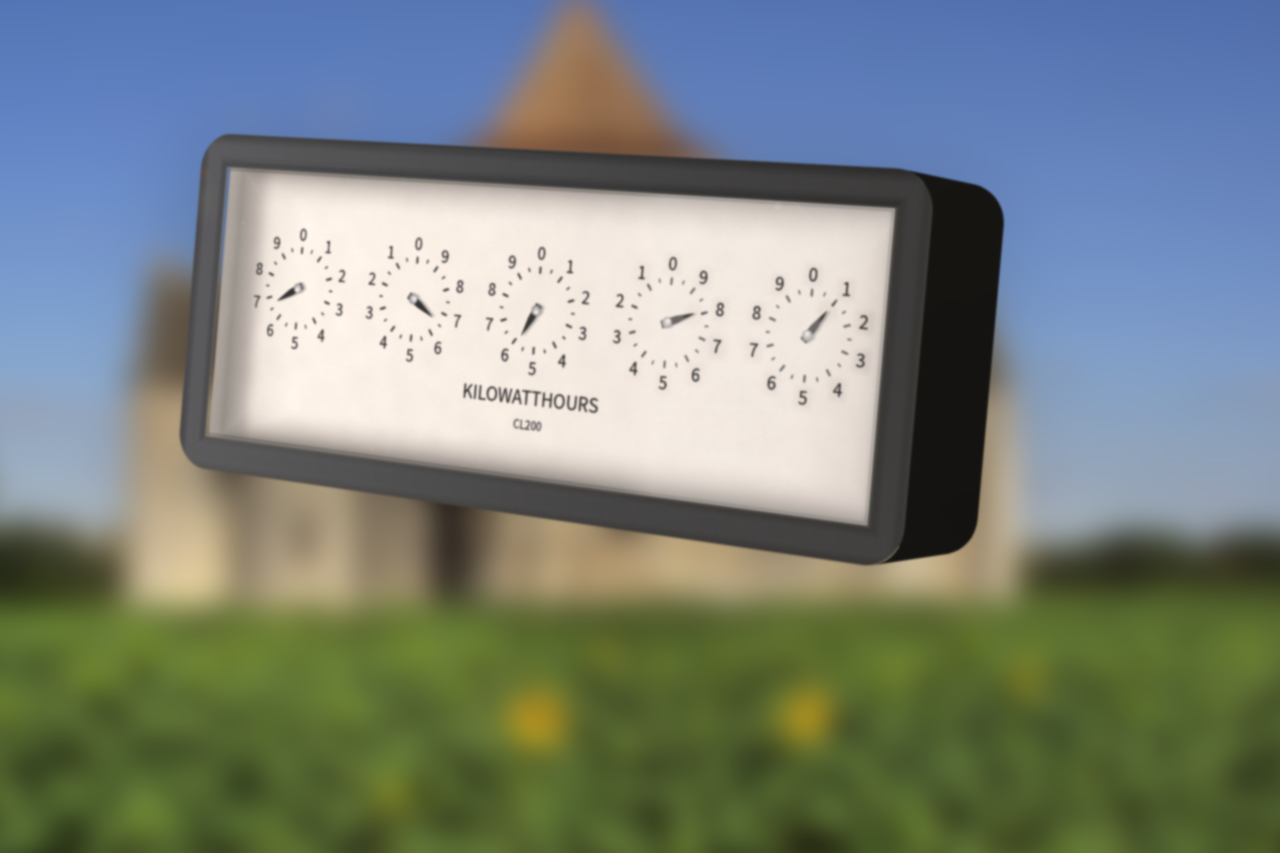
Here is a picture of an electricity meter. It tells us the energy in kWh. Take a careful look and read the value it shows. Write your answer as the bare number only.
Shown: 66581
